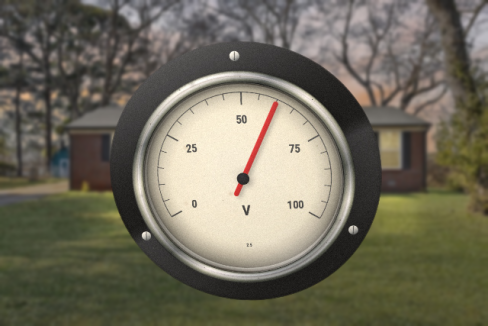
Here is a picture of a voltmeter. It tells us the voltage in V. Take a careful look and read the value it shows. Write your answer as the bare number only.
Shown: 60
